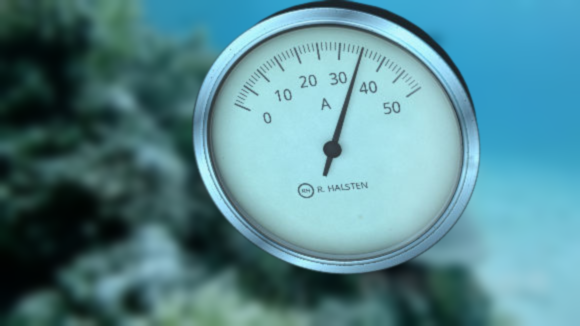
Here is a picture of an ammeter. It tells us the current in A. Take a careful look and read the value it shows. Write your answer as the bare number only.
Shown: 35
